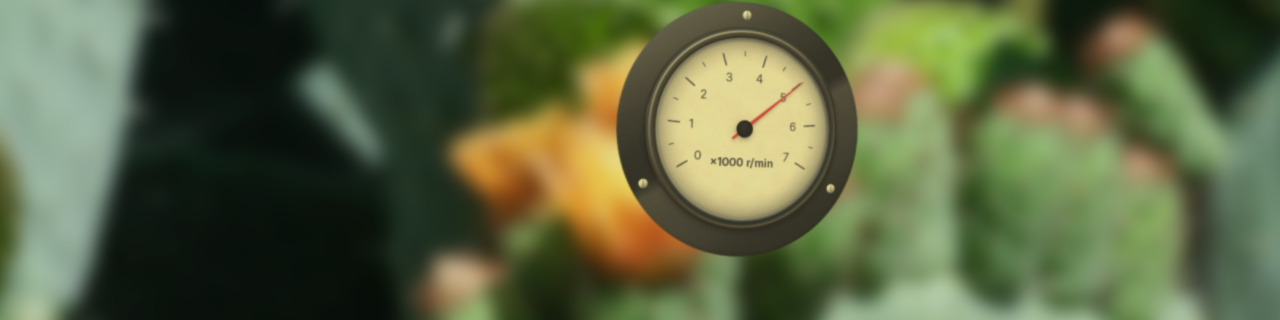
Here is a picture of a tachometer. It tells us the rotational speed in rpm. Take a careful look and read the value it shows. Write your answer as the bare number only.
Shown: 5000
